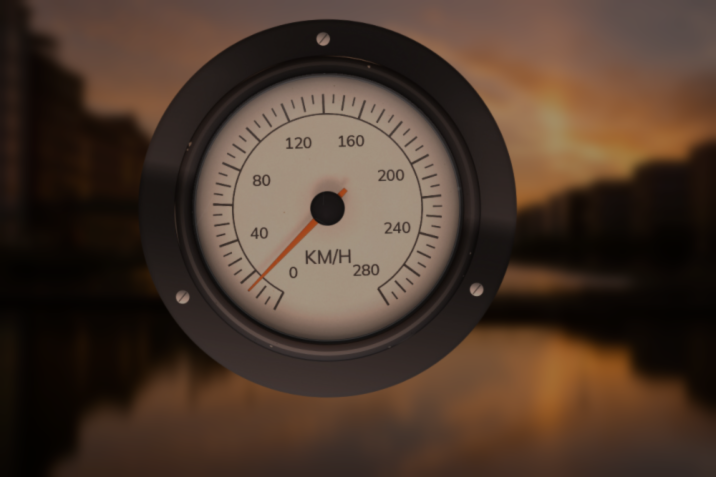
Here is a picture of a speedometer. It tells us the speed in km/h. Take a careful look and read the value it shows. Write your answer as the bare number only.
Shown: 15
